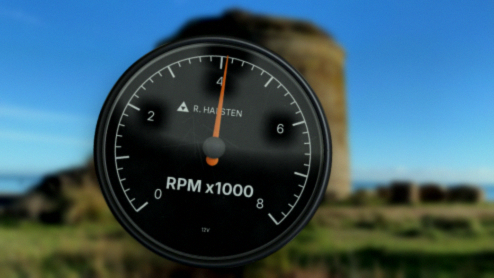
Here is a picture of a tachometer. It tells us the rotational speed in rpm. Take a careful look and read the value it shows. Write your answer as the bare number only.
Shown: 4100
